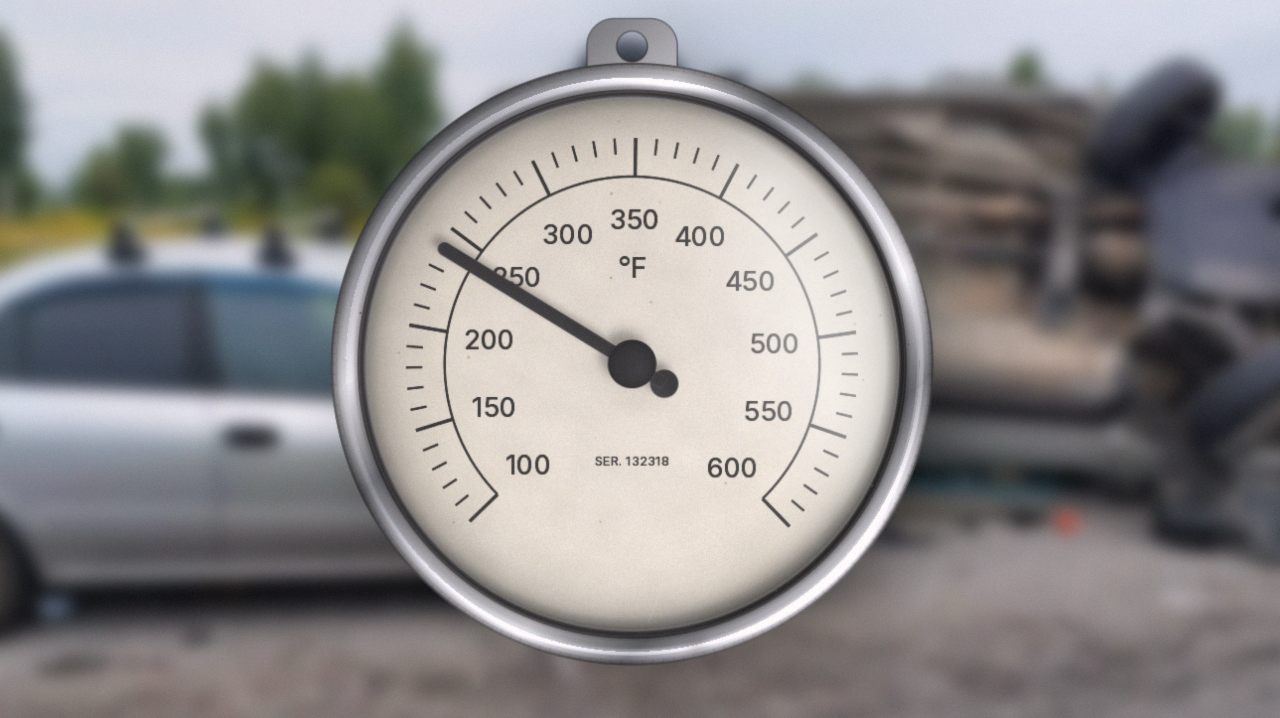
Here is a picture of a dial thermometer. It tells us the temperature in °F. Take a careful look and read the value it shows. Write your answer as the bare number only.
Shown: 240
